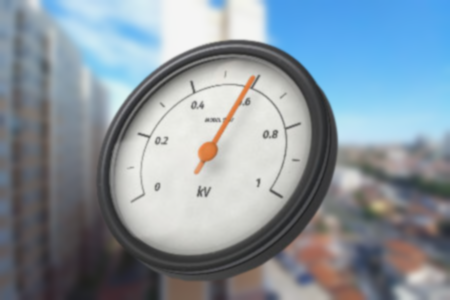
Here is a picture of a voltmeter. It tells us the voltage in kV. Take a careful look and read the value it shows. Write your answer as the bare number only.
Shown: 0.6
